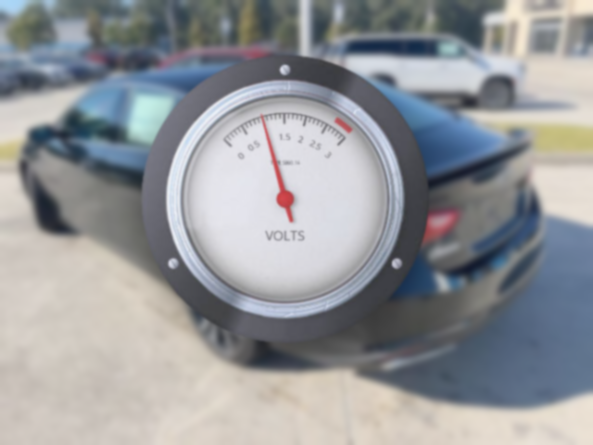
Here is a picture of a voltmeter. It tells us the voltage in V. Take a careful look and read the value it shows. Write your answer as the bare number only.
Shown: 1
